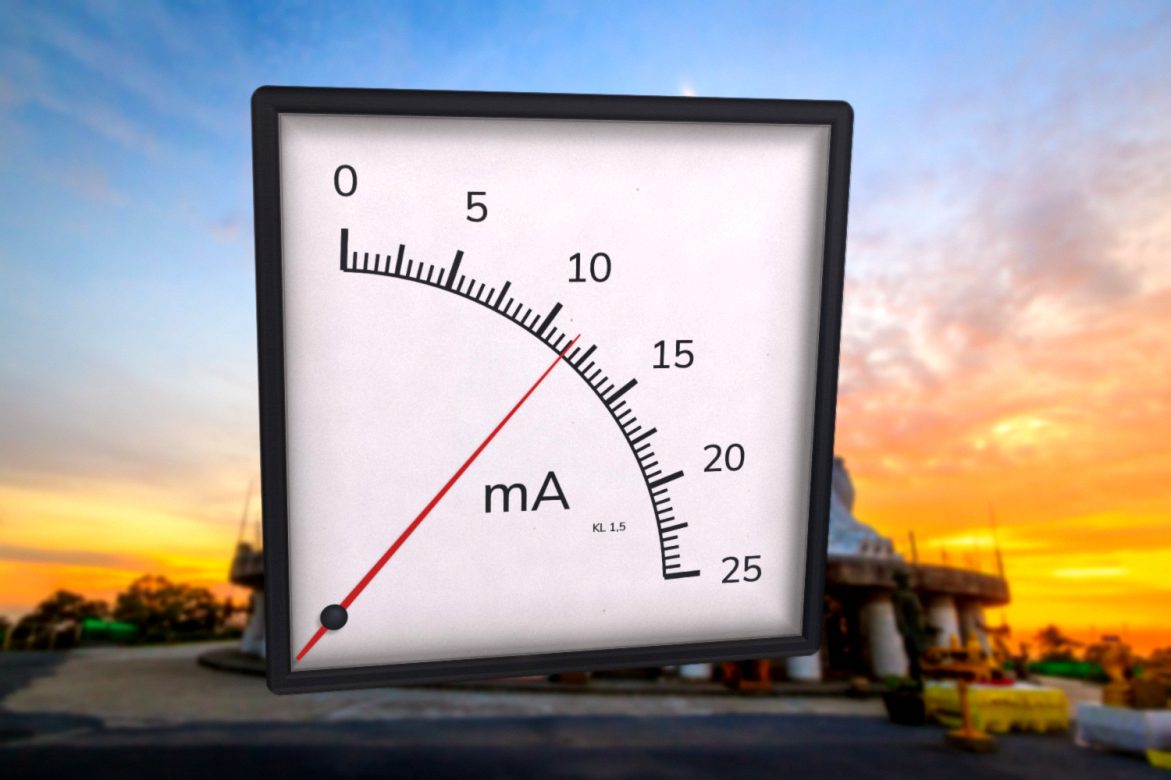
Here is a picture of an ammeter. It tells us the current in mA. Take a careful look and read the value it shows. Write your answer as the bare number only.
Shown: 11.5
